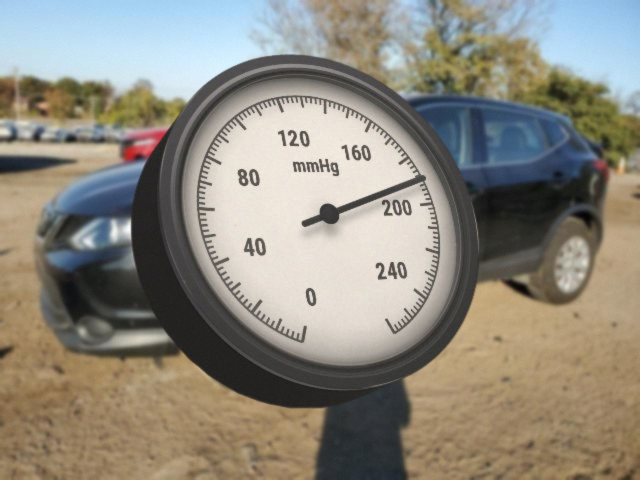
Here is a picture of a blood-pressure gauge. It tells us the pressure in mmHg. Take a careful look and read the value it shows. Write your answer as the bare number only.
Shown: 190
